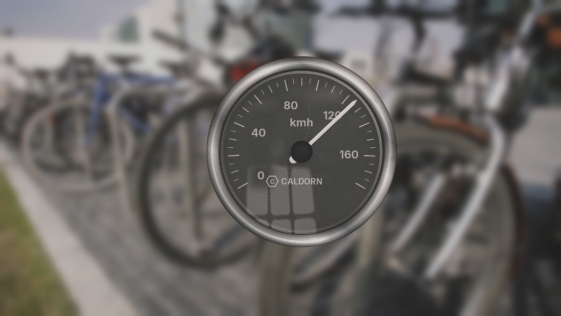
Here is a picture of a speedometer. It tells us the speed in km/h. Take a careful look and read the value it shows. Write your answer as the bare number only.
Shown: 125
